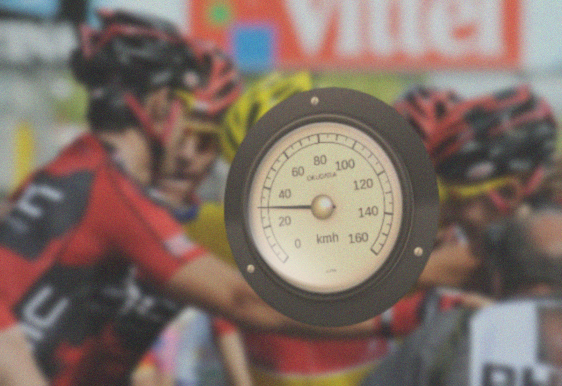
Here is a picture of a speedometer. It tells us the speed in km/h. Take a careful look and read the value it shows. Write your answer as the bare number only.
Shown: 30
